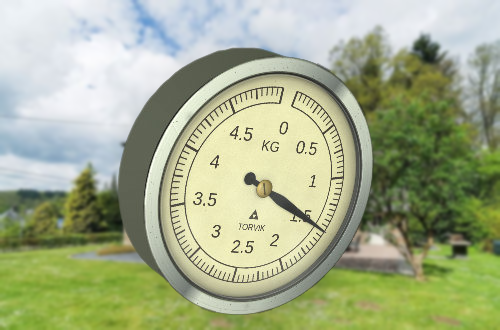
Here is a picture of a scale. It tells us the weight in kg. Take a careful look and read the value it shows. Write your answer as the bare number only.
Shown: 1.5
